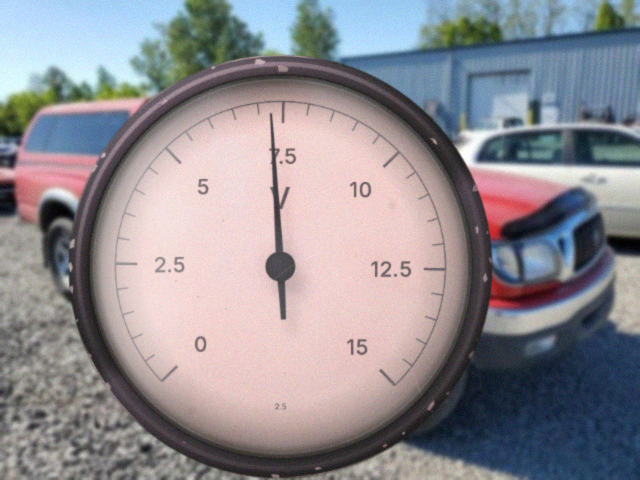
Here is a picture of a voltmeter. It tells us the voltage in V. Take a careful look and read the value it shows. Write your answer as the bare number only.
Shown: 7.25
